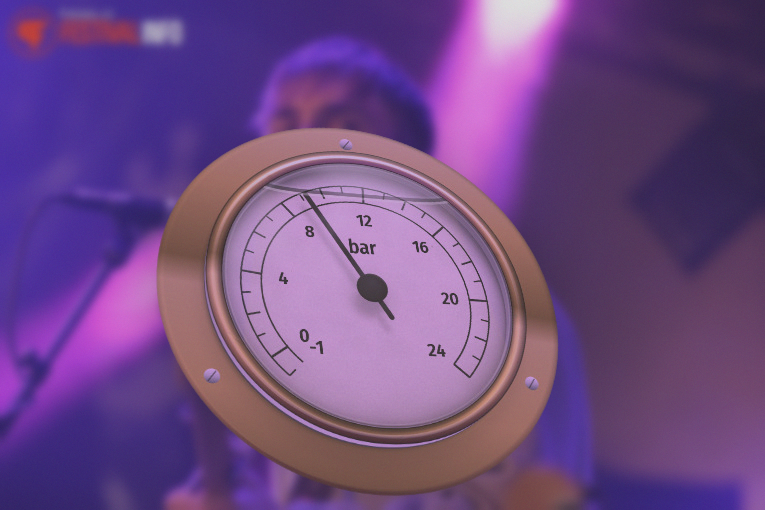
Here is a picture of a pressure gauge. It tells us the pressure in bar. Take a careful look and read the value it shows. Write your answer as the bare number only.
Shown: 9
